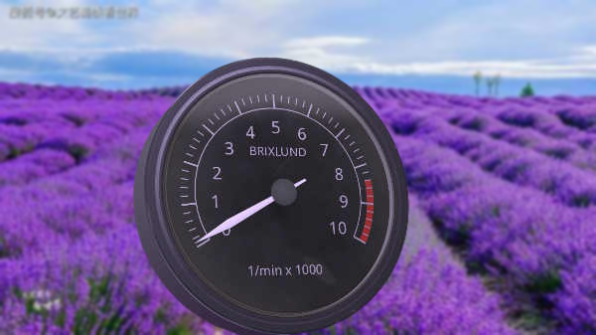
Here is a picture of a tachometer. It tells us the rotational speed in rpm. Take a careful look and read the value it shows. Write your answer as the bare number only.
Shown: 100
